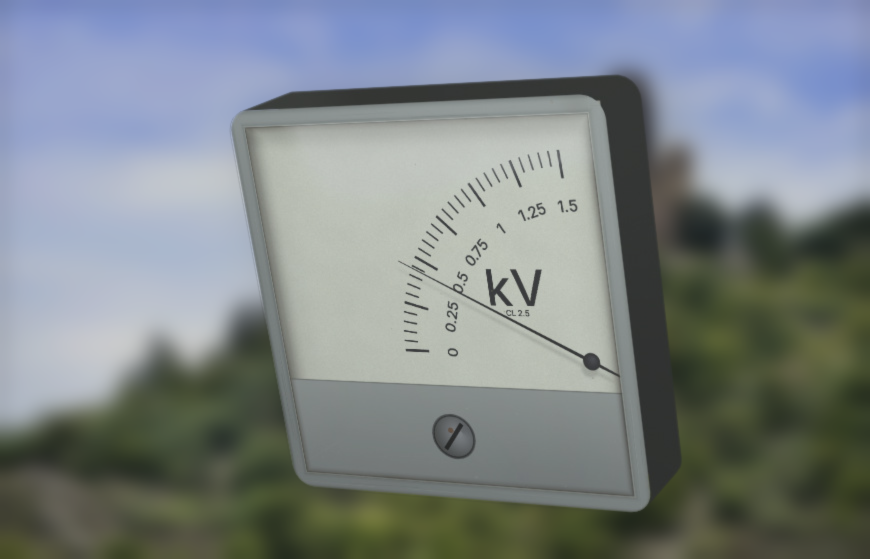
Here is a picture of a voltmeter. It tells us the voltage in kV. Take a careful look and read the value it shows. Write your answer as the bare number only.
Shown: 0.45
